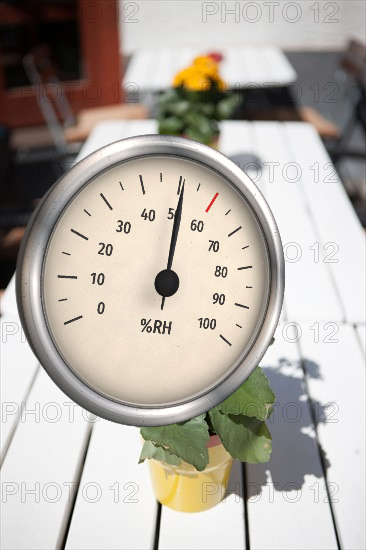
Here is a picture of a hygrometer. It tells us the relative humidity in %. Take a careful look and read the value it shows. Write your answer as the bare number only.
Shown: 50
